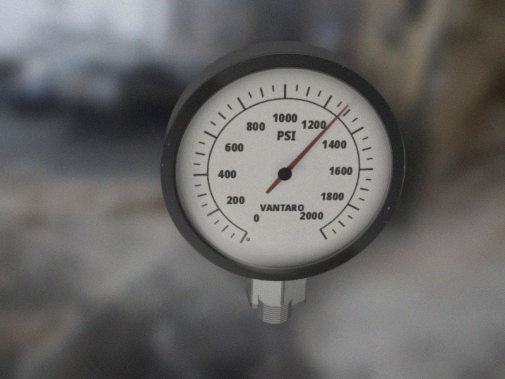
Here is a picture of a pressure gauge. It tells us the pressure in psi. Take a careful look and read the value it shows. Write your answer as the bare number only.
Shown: 1275
